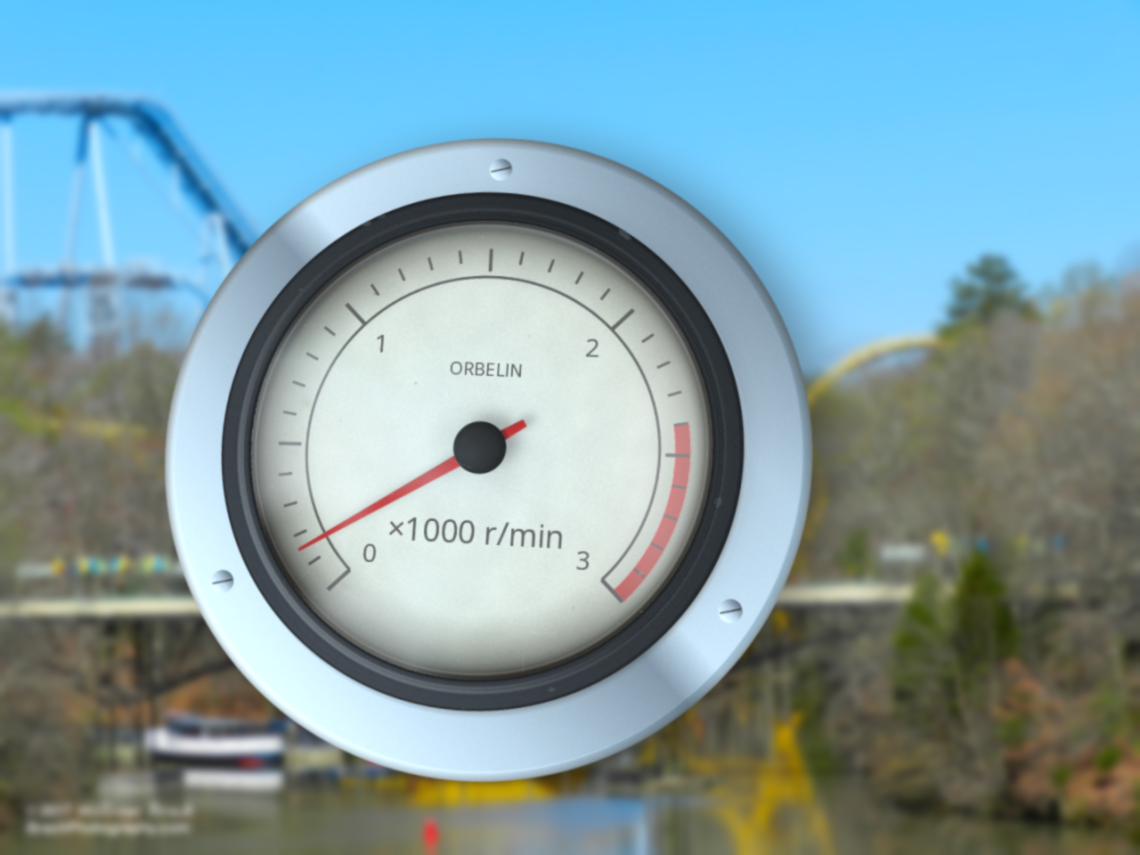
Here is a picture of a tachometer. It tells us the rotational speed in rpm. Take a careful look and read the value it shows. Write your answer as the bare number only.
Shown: 150
